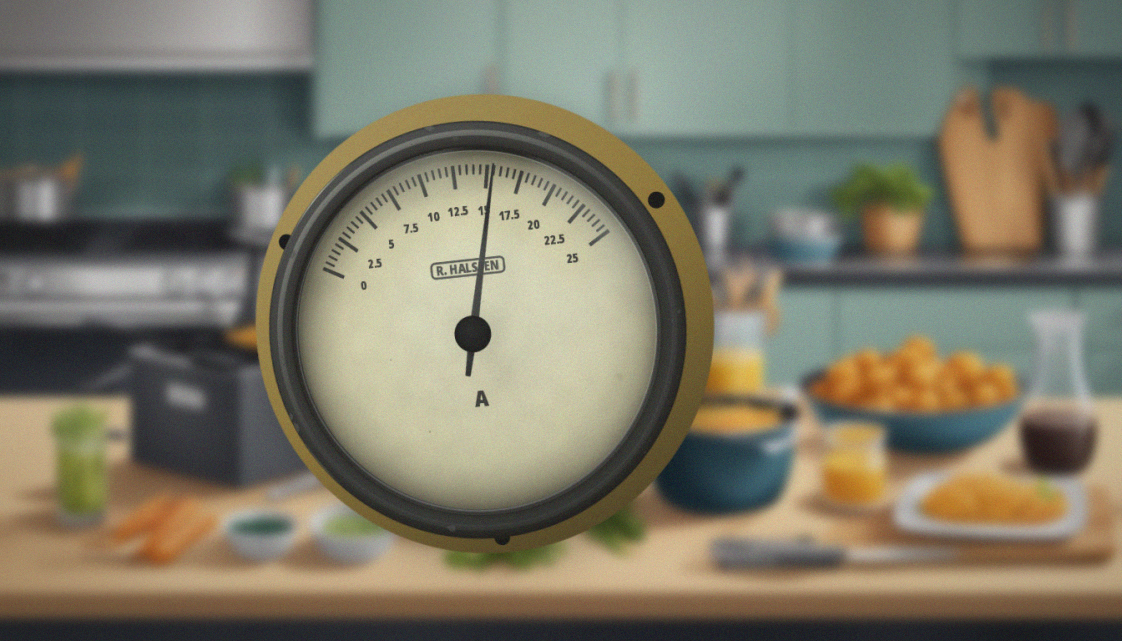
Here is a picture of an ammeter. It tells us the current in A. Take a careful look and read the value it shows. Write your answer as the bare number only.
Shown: 15.5
